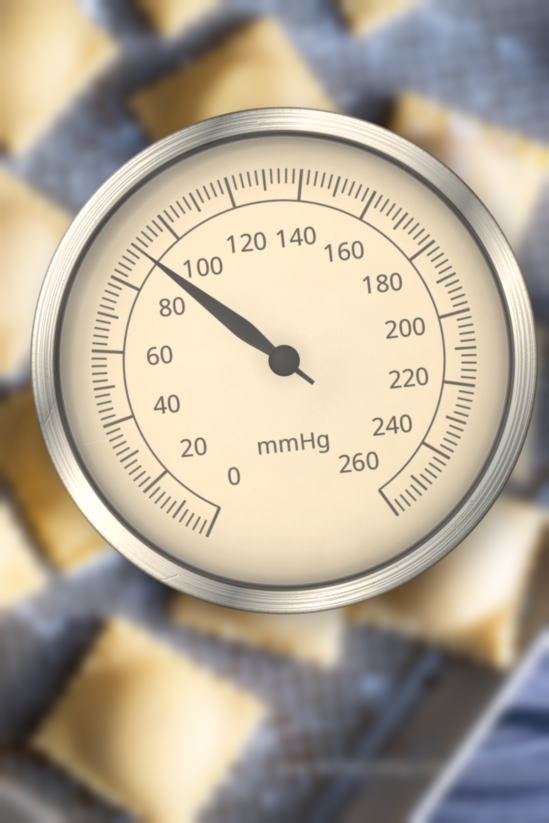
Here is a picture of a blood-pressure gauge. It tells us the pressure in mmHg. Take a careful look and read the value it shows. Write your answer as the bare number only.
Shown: 90
